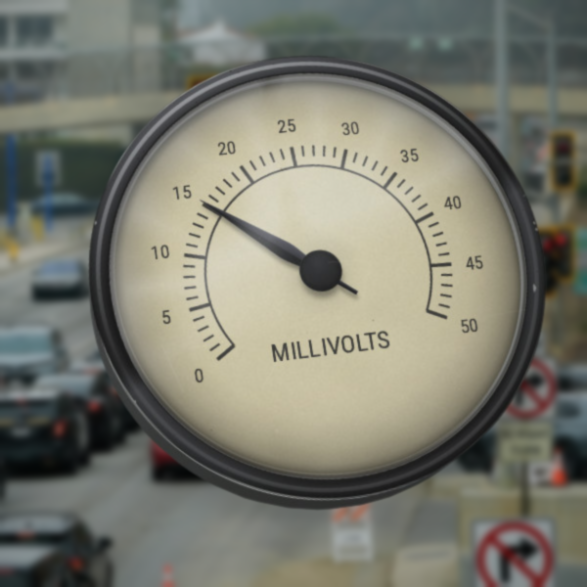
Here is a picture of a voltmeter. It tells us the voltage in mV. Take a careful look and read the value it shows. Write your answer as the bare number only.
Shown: 15
